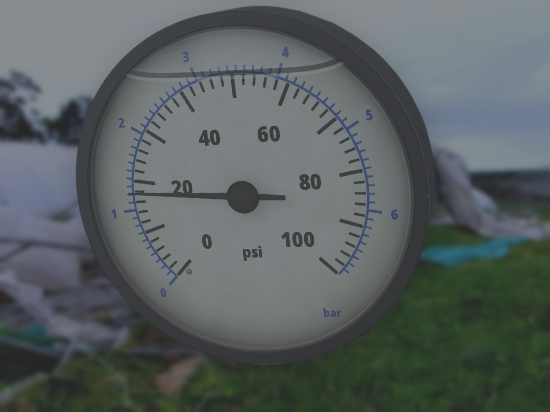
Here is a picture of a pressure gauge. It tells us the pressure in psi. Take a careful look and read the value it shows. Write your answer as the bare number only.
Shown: 18
